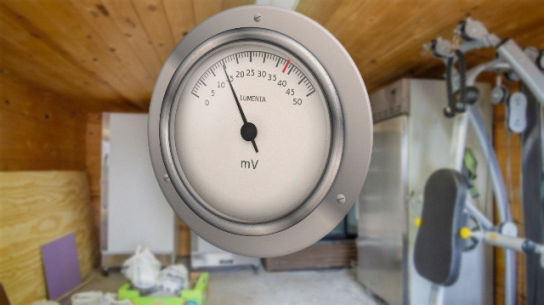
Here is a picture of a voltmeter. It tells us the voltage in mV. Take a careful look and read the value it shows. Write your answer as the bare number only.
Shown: 15
